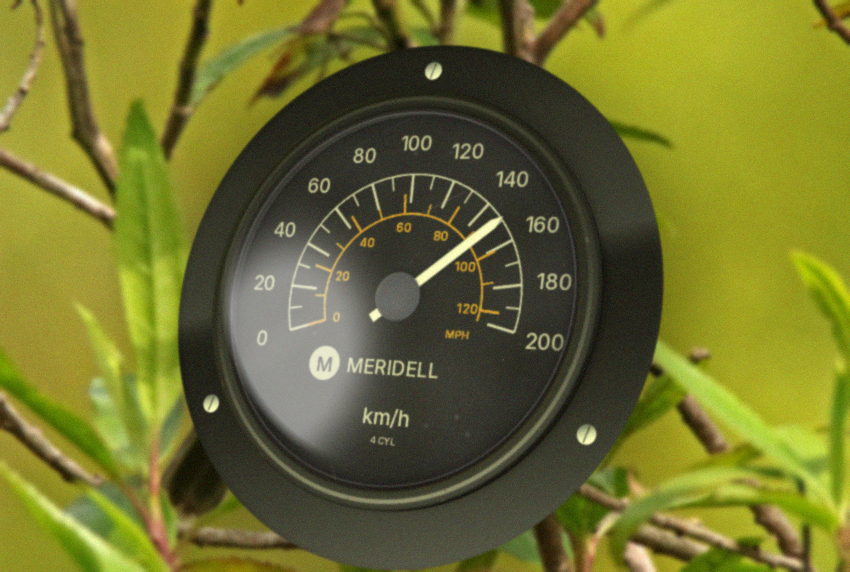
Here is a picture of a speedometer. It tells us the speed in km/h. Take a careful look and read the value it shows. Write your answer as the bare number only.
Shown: 150
